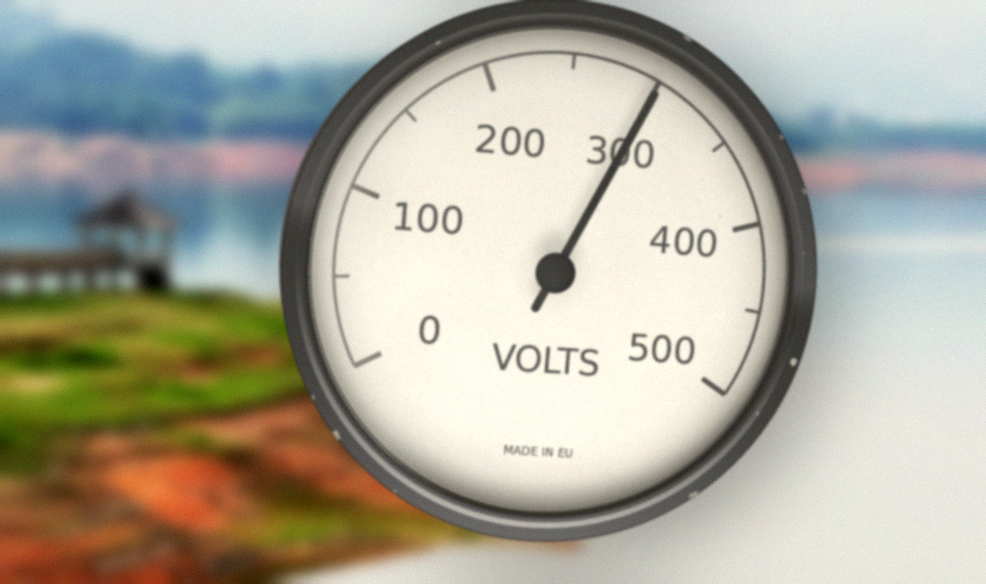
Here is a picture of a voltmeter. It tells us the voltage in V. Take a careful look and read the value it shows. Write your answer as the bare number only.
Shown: 300
